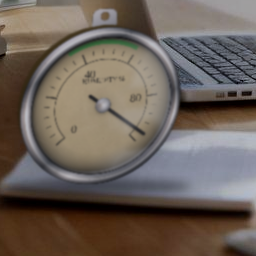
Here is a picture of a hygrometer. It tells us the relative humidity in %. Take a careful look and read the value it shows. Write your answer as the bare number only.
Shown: 96
